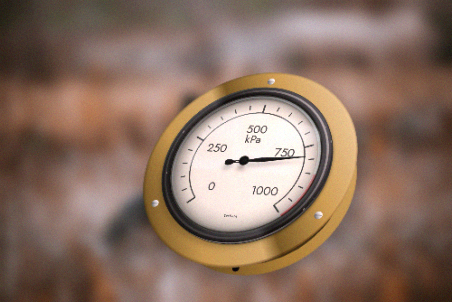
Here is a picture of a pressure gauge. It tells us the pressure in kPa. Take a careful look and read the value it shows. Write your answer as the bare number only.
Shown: 800
